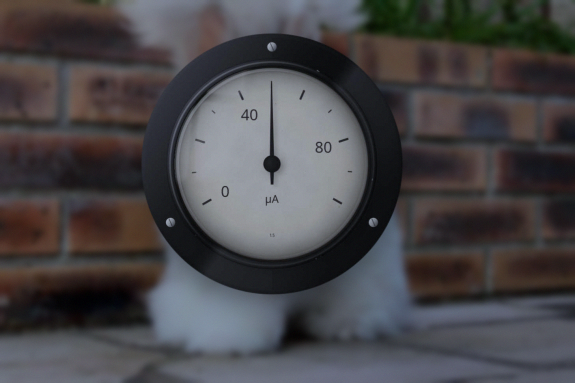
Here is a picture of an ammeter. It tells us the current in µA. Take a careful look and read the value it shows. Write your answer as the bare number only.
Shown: 50
